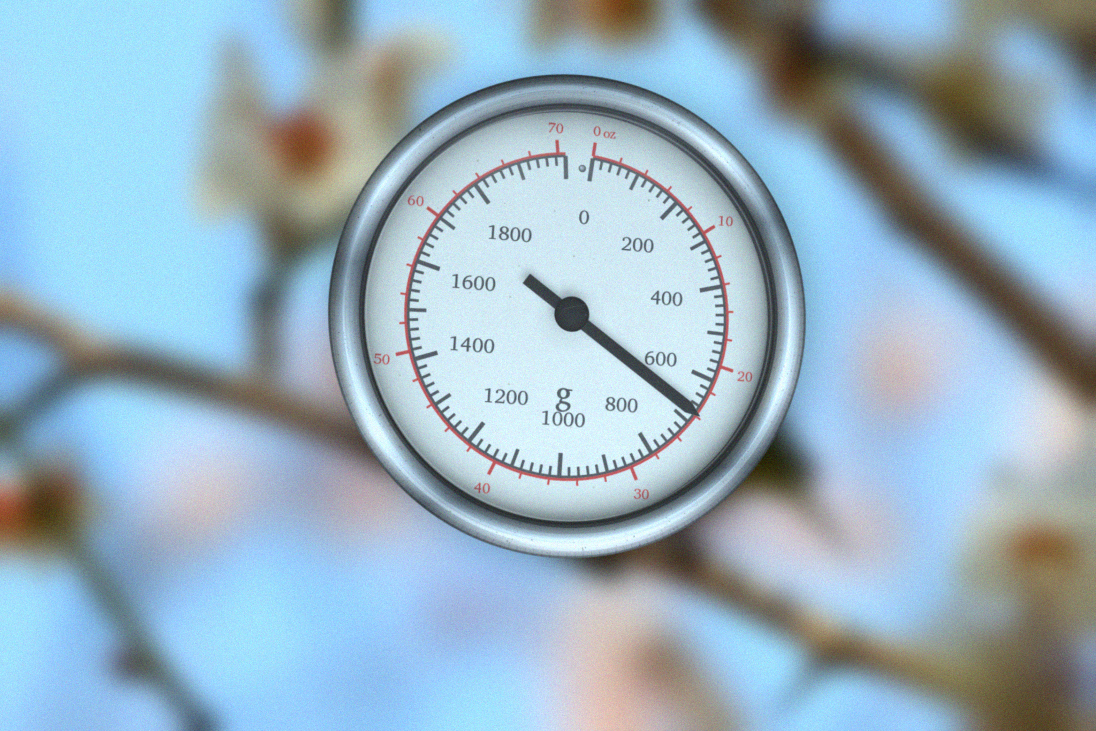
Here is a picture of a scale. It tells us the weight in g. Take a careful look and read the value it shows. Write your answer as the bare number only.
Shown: 680
